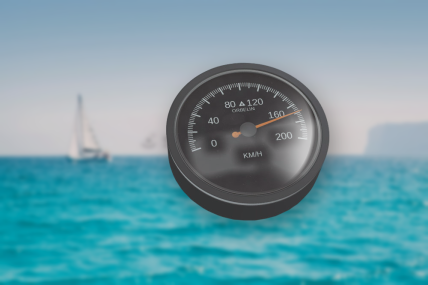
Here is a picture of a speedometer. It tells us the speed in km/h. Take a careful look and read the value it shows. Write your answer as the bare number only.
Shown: 170
